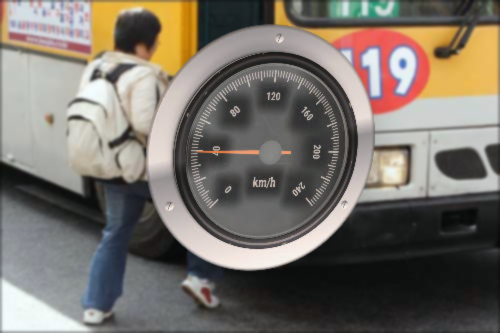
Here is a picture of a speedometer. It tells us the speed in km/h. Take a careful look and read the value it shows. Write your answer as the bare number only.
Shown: 40
